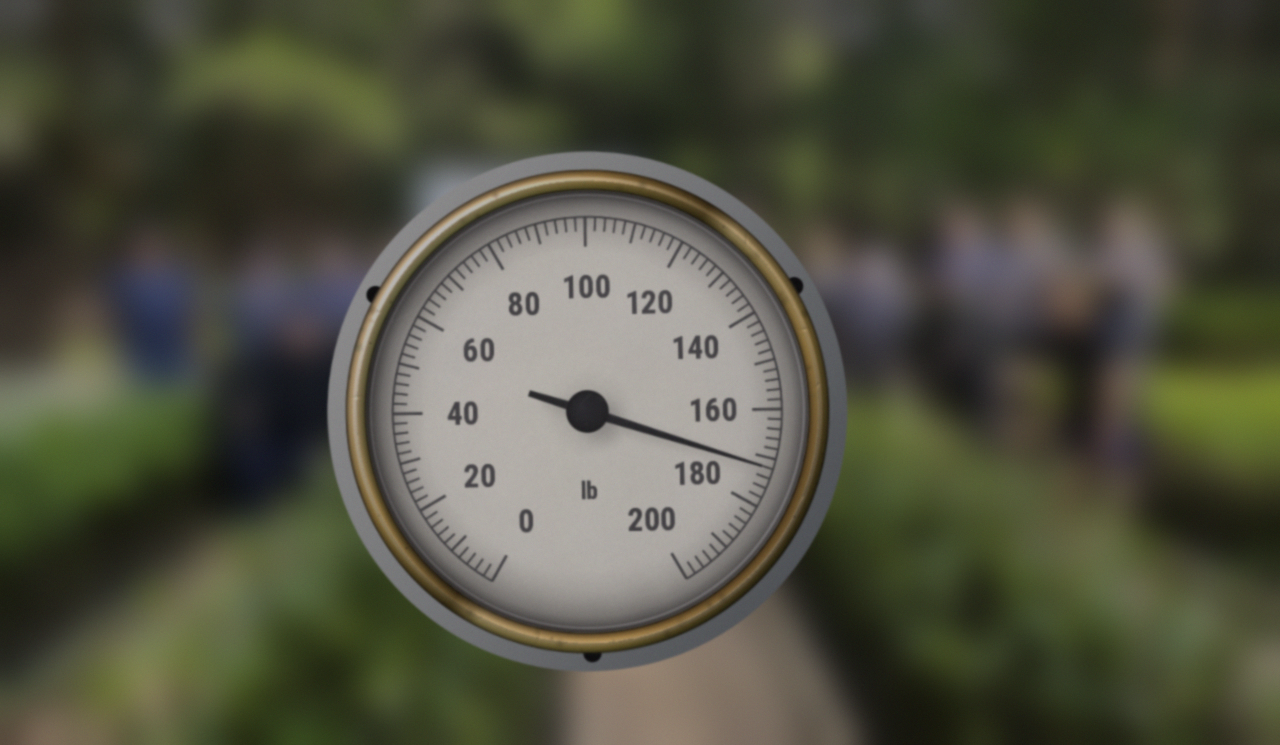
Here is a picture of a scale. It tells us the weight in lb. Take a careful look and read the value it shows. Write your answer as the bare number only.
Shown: 172
